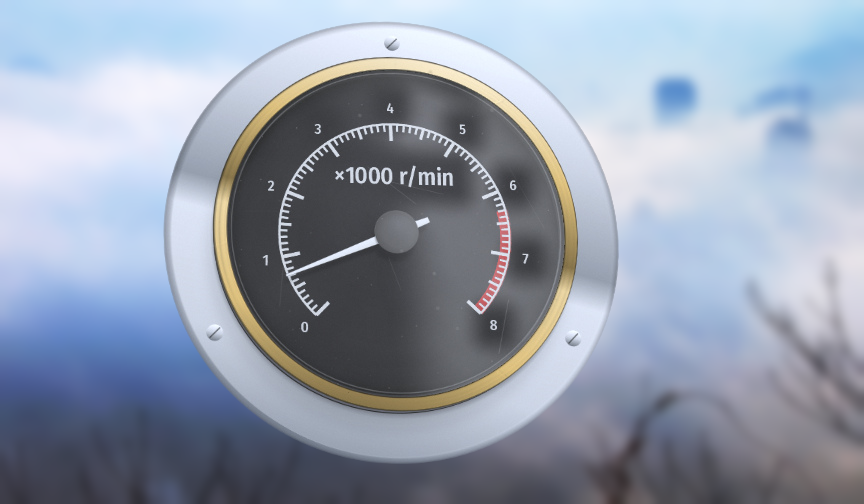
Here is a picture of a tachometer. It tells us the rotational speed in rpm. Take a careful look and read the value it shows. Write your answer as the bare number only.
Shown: 700
